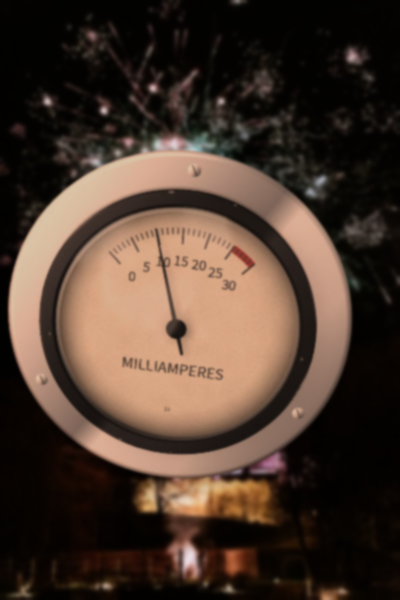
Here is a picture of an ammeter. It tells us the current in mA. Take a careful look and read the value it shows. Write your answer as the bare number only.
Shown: 10
